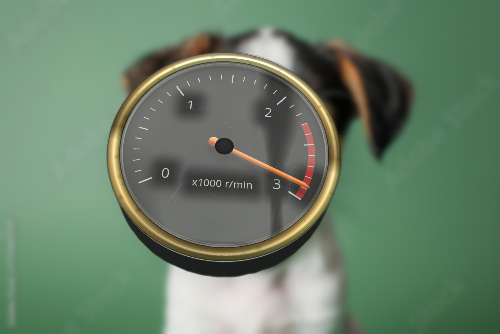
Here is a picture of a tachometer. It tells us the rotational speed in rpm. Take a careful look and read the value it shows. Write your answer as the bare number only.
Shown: 2900
